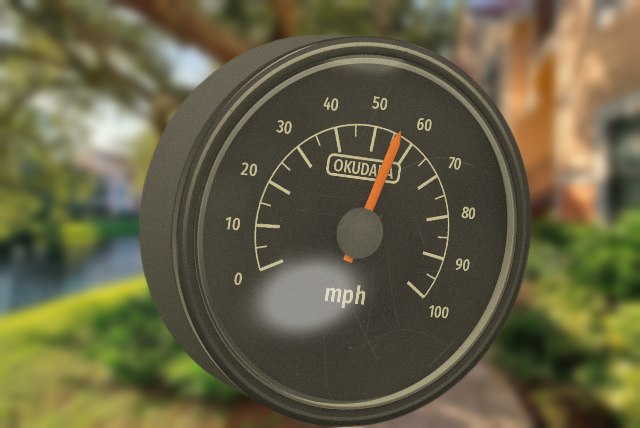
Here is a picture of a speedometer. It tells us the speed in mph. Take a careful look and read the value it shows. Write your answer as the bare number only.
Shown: 55
